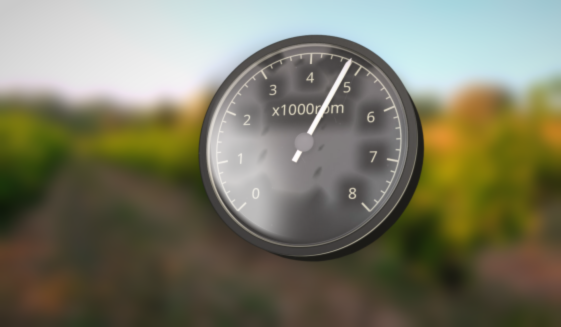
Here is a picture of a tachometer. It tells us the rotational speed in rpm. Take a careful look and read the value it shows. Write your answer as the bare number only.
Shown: 4800
